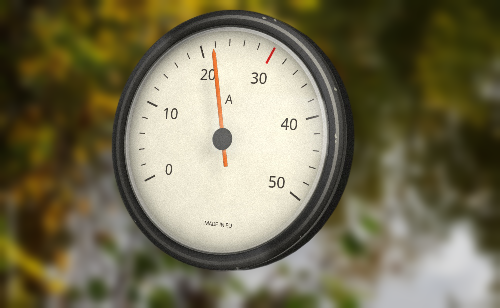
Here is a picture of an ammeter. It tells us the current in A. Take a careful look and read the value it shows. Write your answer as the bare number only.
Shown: 22
